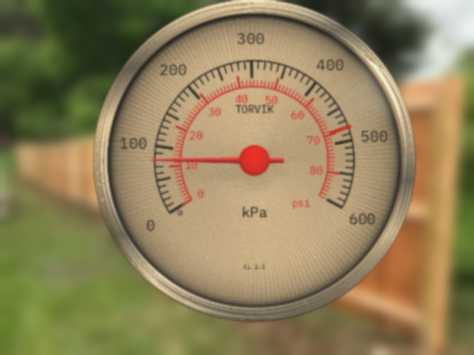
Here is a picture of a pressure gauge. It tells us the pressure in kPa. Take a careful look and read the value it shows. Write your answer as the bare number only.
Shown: 80
